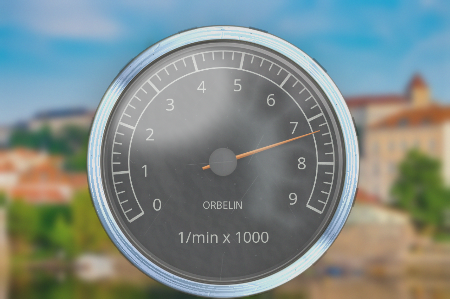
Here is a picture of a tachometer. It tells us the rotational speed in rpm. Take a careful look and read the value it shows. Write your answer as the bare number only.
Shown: 7300
